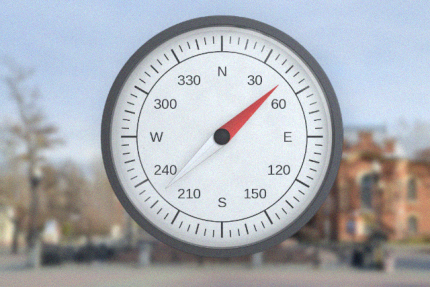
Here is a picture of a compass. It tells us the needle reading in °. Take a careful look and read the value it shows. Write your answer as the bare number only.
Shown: 47.5
